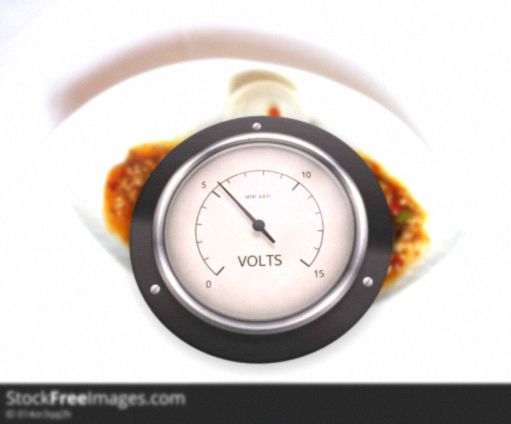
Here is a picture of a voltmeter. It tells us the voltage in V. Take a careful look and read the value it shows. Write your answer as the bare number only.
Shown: 5.5
